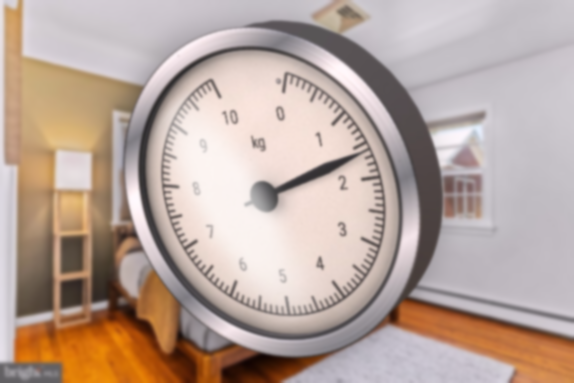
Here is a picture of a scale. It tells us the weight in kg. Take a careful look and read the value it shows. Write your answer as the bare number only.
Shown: 1.6
